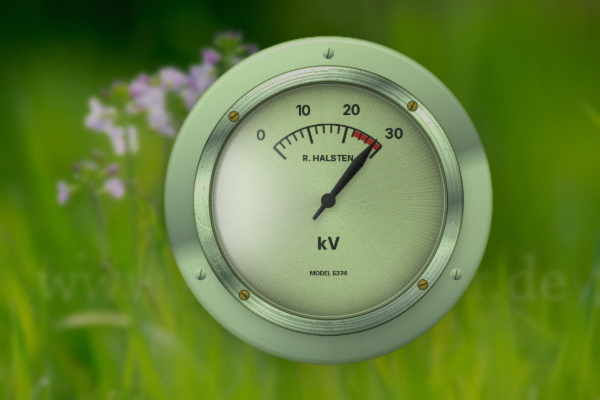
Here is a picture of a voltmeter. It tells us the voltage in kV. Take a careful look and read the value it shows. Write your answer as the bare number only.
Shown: 28
